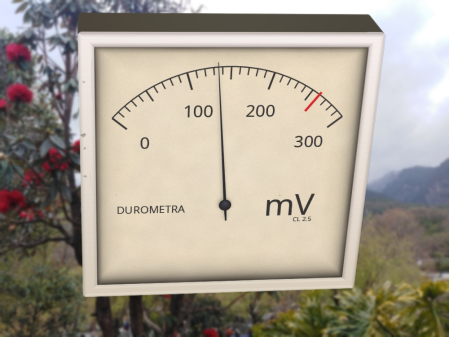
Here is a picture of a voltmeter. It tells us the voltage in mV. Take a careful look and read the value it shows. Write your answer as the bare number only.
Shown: 135
